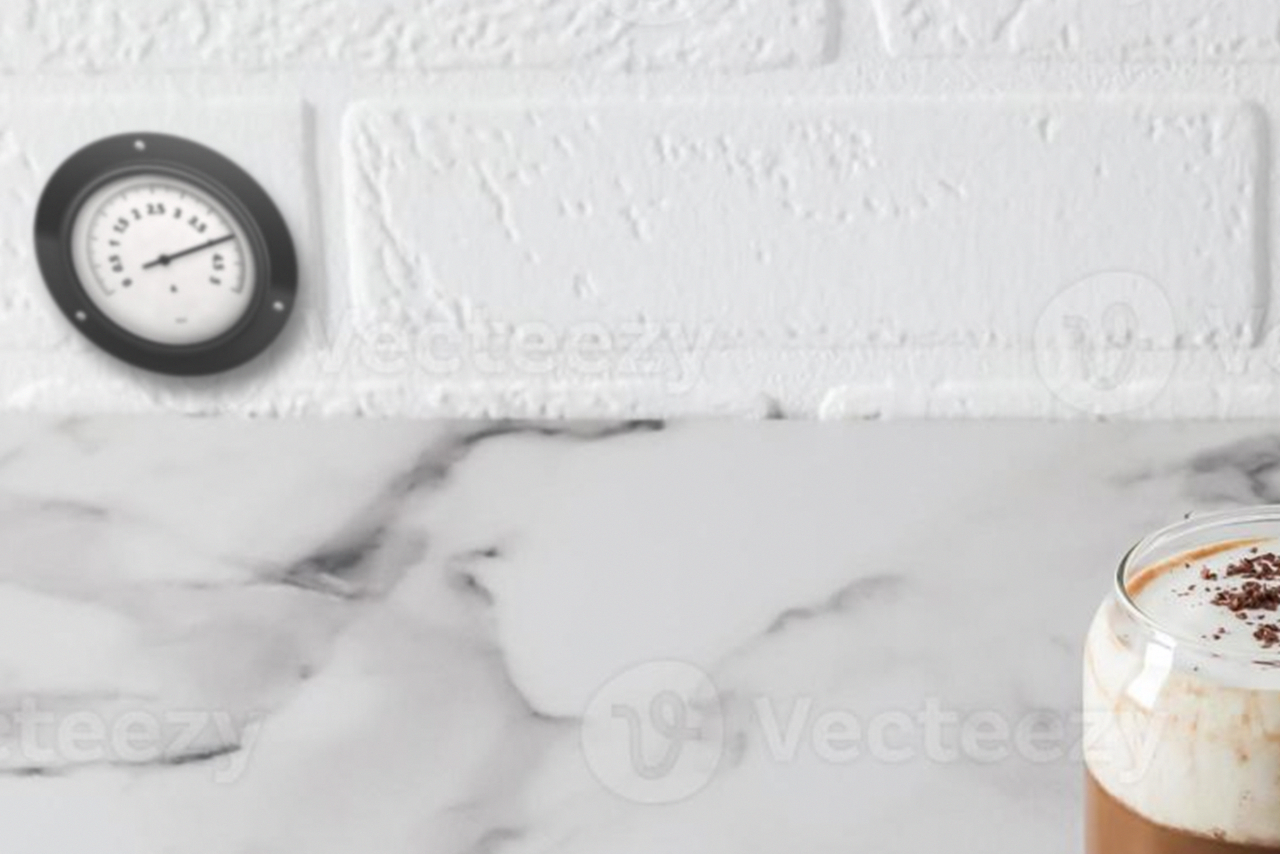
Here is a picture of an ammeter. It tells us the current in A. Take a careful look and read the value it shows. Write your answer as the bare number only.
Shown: 4
